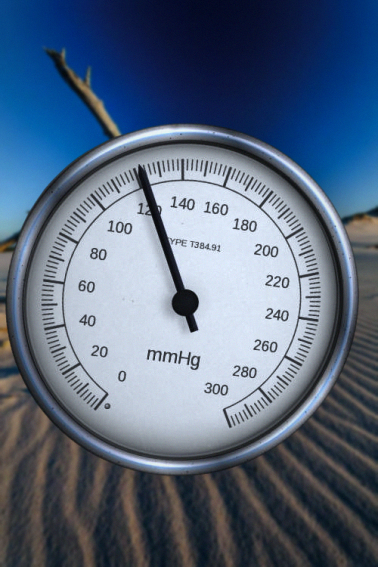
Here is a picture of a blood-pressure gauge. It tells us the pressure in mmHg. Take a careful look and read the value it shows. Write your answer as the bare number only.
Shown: 122
